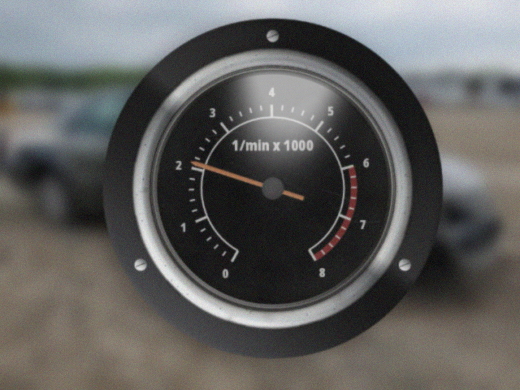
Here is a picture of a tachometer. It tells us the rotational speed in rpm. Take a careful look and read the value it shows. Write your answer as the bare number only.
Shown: 2100
